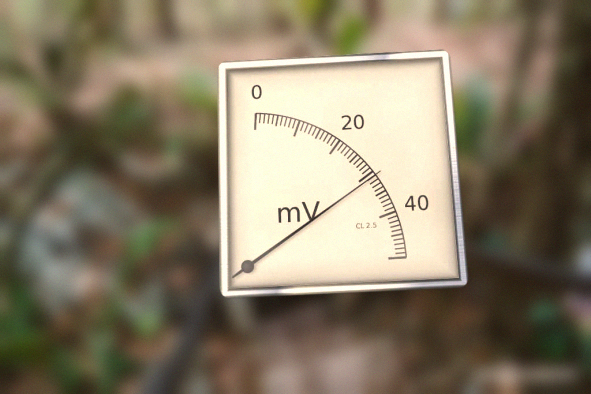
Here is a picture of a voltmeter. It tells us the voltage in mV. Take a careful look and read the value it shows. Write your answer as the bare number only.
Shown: 31
